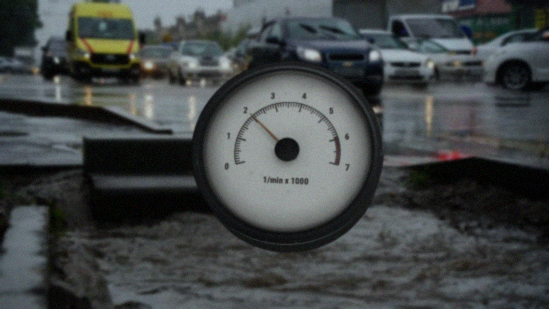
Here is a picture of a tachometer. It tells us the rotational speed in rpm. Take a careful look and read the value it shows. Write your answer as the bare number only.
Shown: 2000
